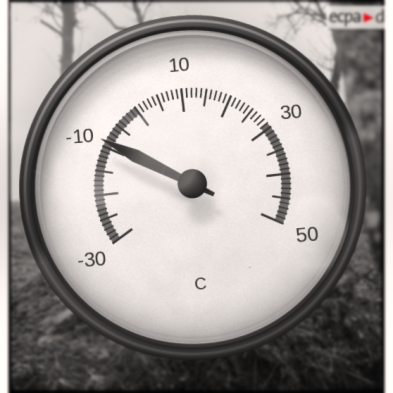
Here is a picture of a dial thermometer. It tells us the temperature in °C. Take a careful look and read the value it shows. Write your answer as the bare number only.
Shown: -9
